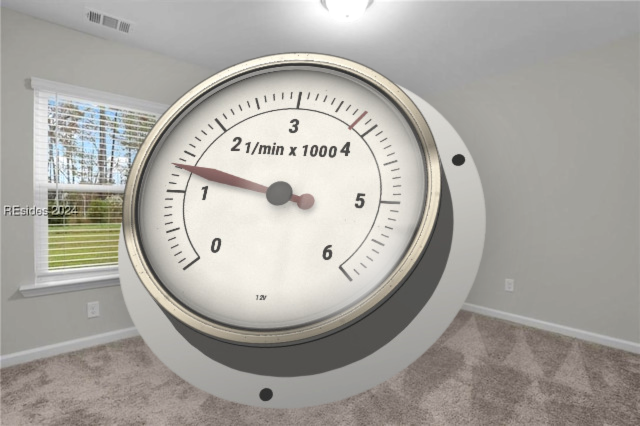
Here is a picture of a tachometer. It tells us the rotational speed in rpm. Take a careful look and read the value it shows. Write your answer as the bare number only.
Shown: 1300
